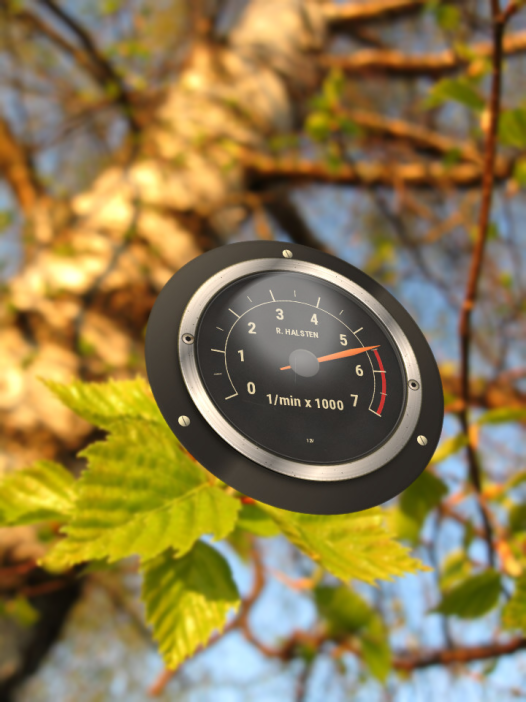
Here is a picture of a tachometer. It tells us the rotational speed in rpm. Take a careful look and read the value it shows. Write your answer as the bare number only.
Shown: 5500
